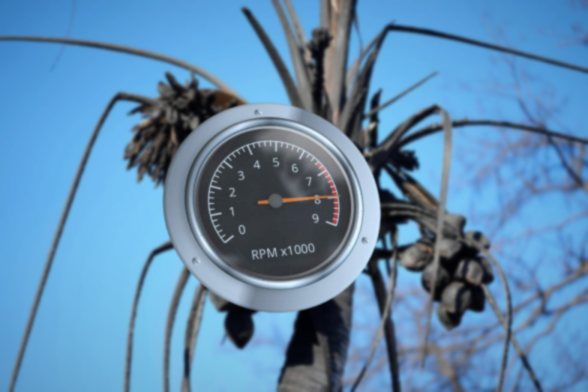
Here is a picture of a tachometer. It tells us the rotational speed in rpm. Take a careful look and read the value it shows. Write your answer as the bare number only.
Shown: 8000
